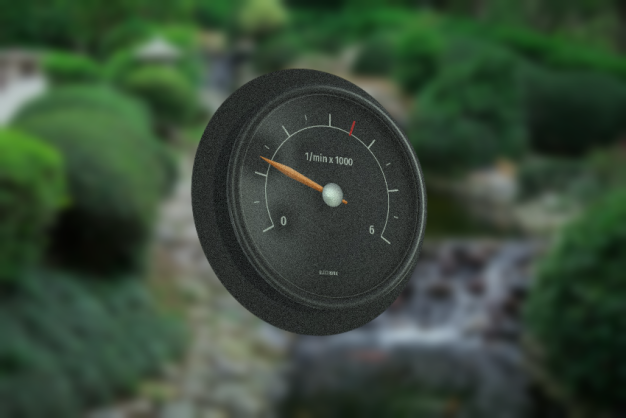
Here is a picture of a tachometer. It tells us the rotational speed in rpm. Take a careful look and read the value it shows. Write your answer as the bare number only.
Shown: 1250
